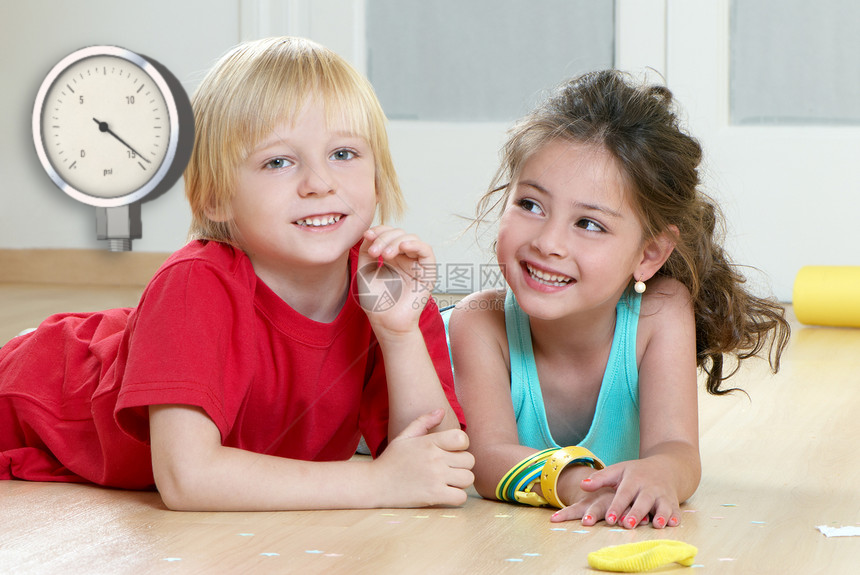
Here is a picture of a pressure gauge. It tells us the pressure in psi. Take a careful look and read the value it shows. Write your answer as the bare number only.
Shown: 14.5
